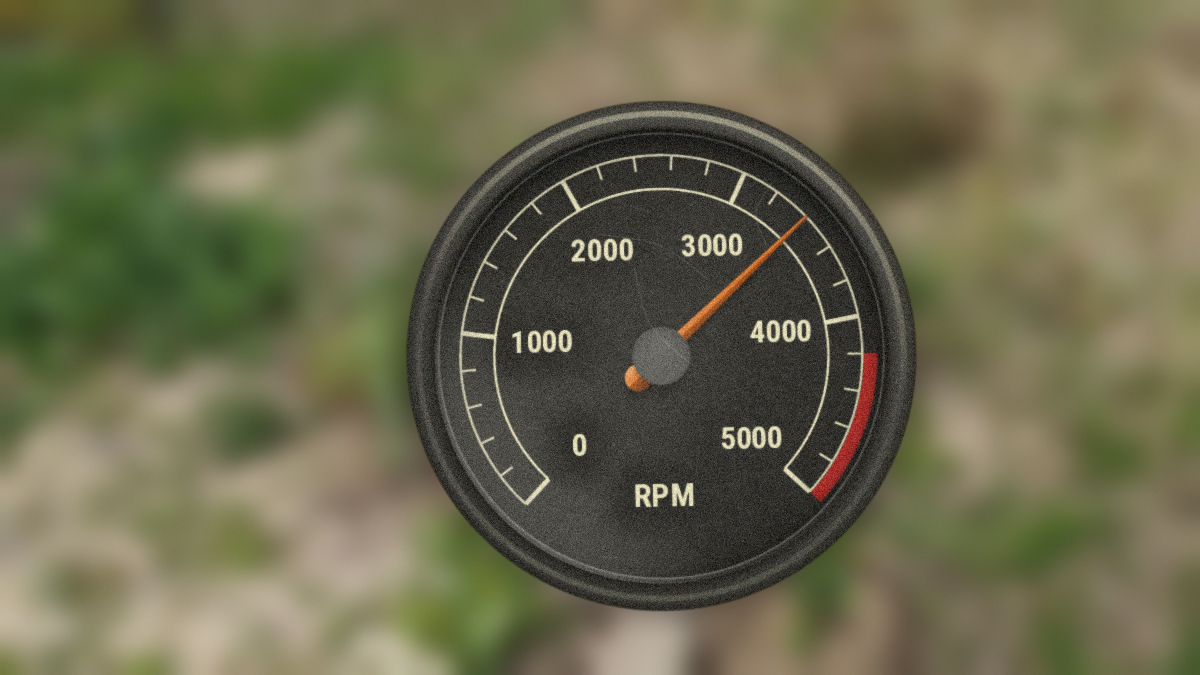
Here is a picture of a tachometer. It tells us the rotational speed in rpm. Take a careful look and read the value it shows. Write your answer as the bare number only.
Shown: 3400
